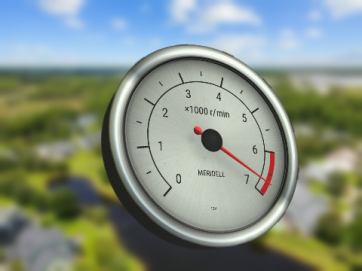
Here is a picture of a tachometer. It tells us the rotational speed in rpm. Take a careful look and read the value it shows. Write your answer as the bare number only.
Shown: 6750
